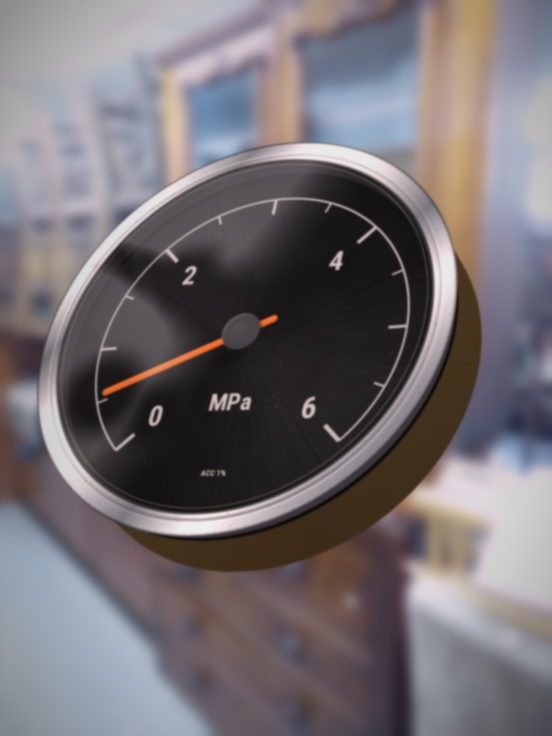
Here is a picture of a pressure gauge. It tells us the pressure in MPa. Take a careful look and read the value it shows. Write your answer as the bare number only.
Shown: 0.5
